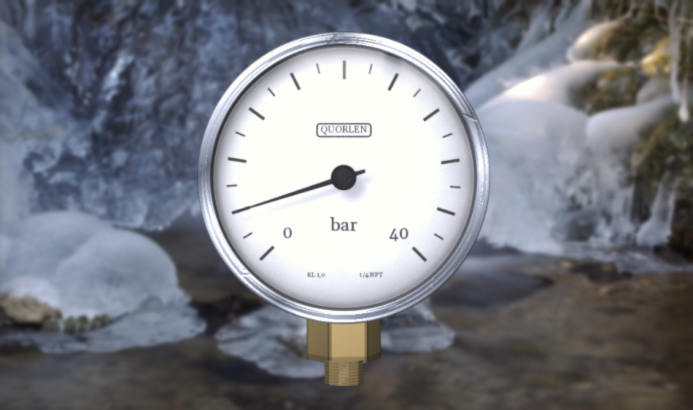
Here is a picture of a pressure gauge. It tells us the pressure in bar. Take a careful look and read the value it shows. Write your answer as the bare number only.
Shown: 4
